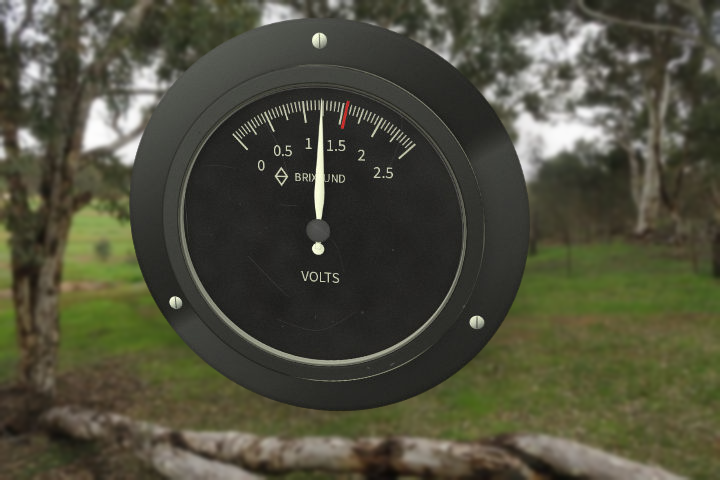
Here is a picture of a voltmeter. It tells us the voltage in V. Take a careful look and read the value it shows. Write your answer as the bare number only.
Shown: 1.25
